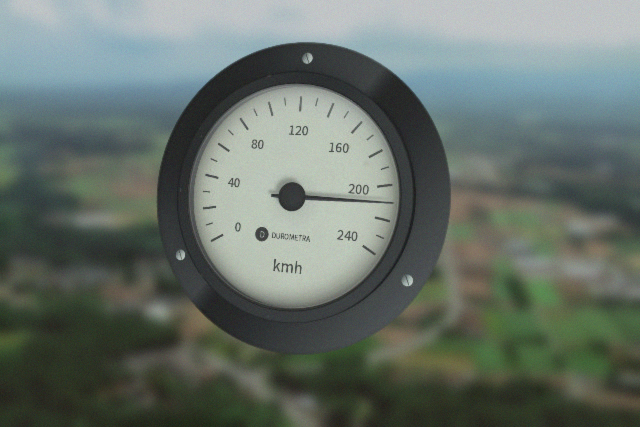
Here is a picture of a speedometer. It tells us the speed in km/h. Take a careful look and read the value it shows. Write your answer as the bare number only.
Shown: 210
